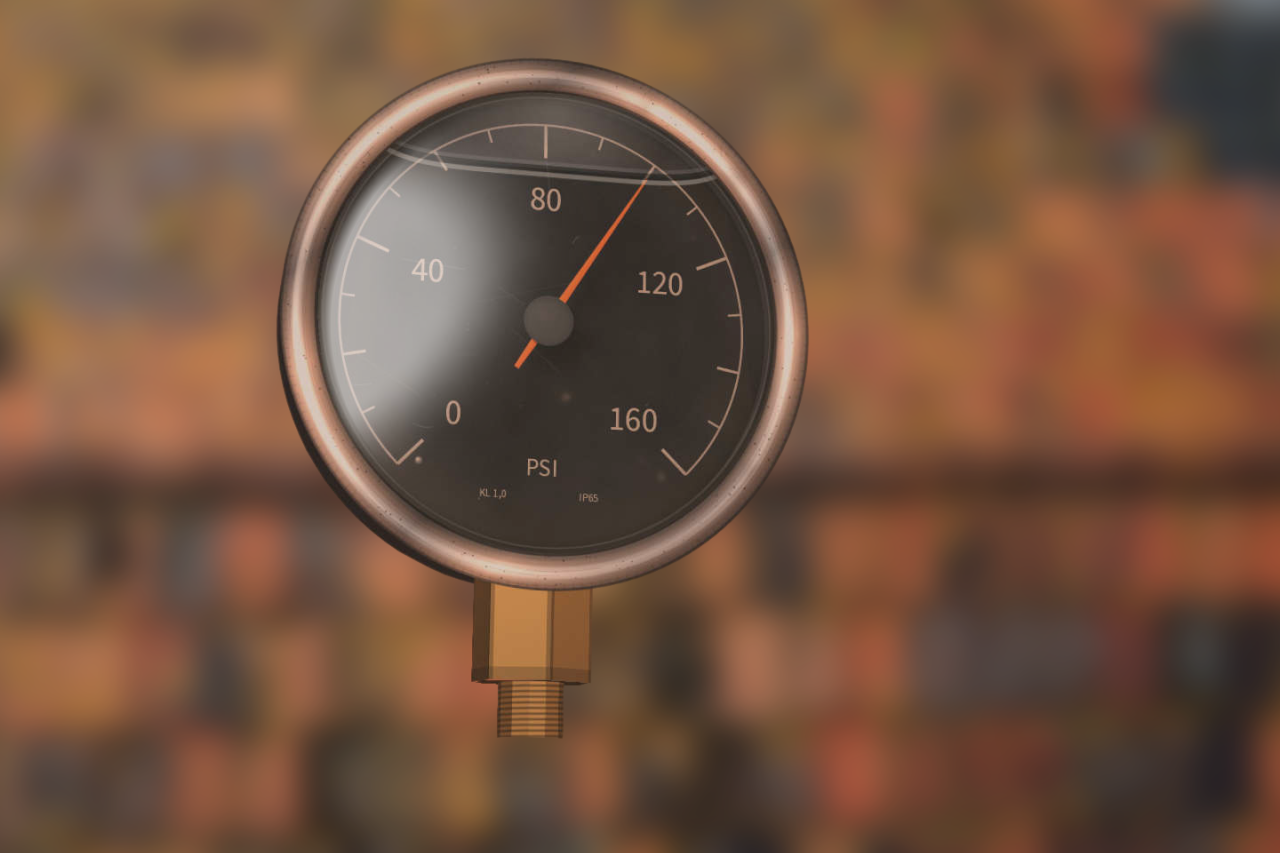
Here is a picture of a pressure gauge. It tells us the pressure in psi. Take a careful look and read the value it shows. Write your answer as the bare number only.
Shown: 100
